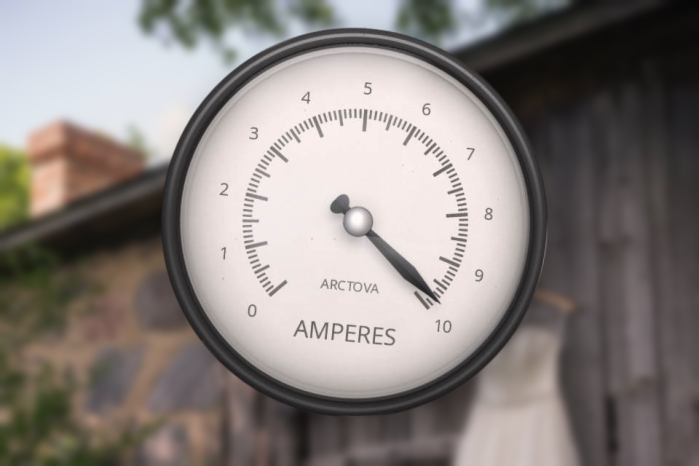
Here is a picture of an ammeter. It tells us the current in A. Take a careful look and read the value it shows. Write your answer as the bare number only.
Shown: 9.8
